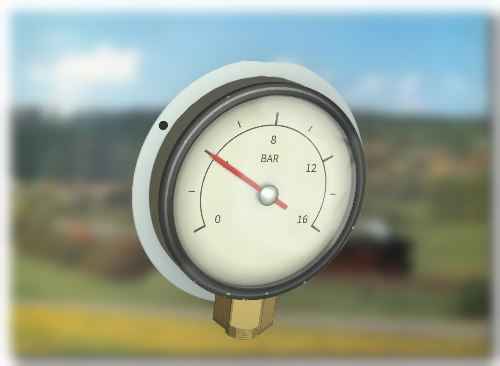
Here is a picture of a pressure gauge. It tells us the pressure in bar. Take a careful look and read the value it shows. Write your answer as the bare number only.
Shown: 4
